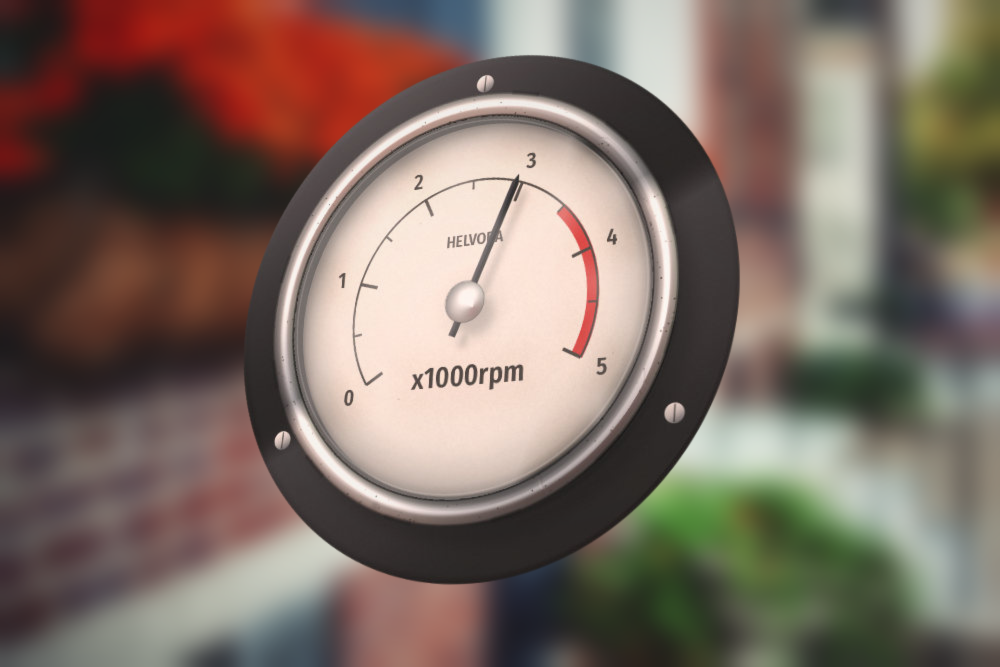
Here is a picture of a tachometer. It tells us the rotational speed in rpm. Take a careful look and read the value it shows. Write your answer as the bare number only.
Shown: 3000
